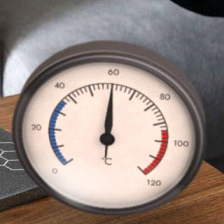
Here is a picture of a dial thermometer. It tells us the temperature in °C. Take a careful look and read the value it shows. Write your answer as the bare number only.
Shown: 60
